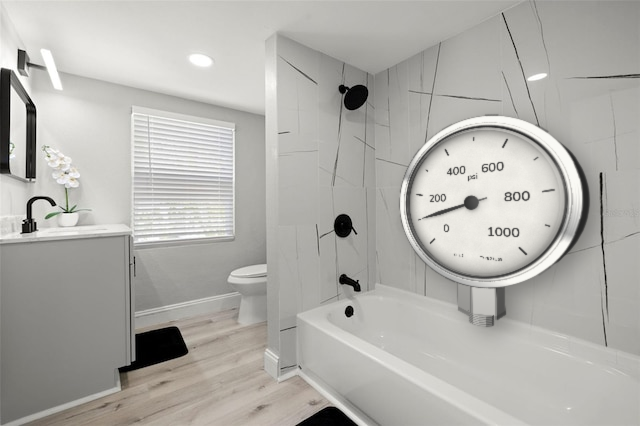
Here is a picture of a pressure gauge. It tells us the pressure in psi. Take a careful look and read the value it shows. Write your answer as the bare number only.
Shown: 100
